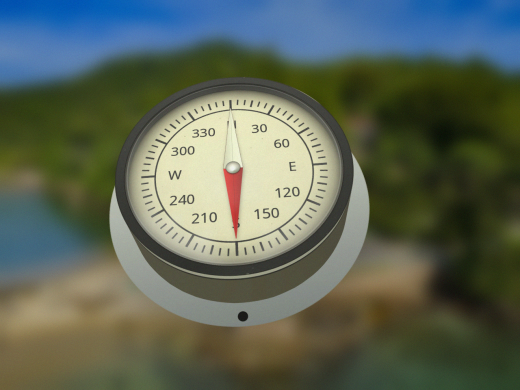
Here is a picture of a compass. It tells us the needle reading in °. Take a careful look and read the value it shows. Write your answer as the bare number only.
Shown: 180
